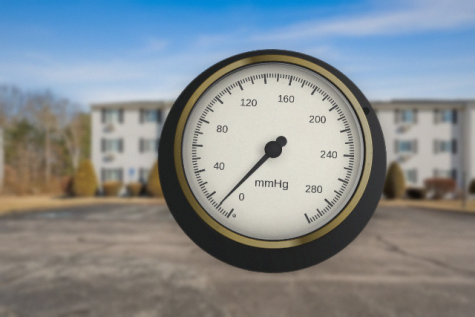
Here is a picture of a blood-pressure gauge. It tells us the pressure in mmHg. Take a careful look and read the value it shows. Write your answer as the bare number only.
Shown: 10
